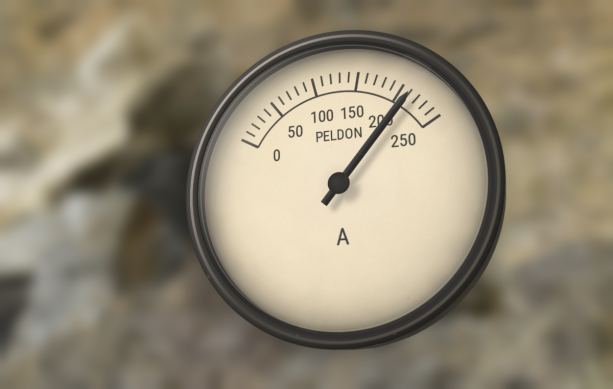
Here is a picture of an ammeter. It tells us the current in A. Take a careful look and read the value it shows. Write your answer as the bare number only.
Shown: 210
